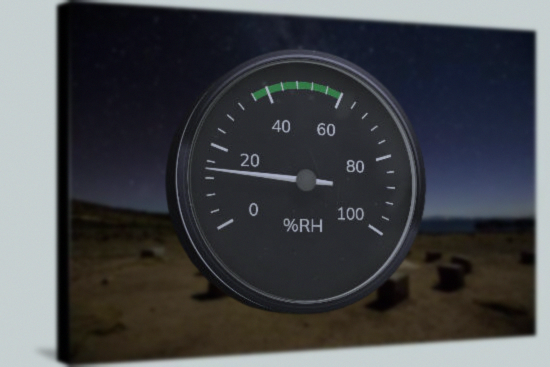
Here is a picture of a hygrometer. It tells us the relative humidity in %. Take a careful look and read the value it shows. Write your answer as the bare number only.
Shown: 14
